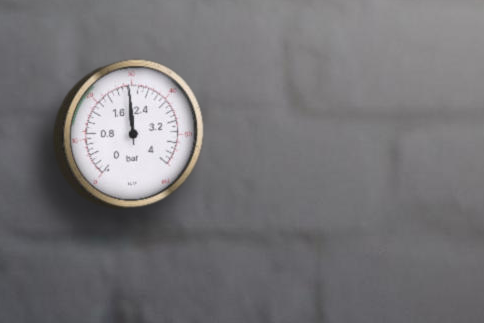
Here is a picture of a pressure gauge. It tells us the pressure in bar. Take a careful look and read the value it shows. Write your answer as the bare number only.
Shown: 2
